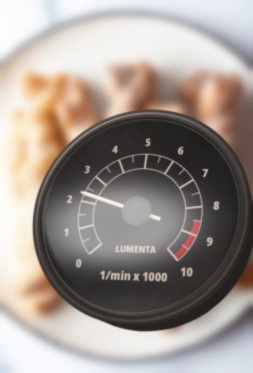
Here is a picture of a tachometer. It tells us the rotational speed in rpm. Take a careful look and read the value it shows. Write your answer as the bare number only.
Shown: 2250
